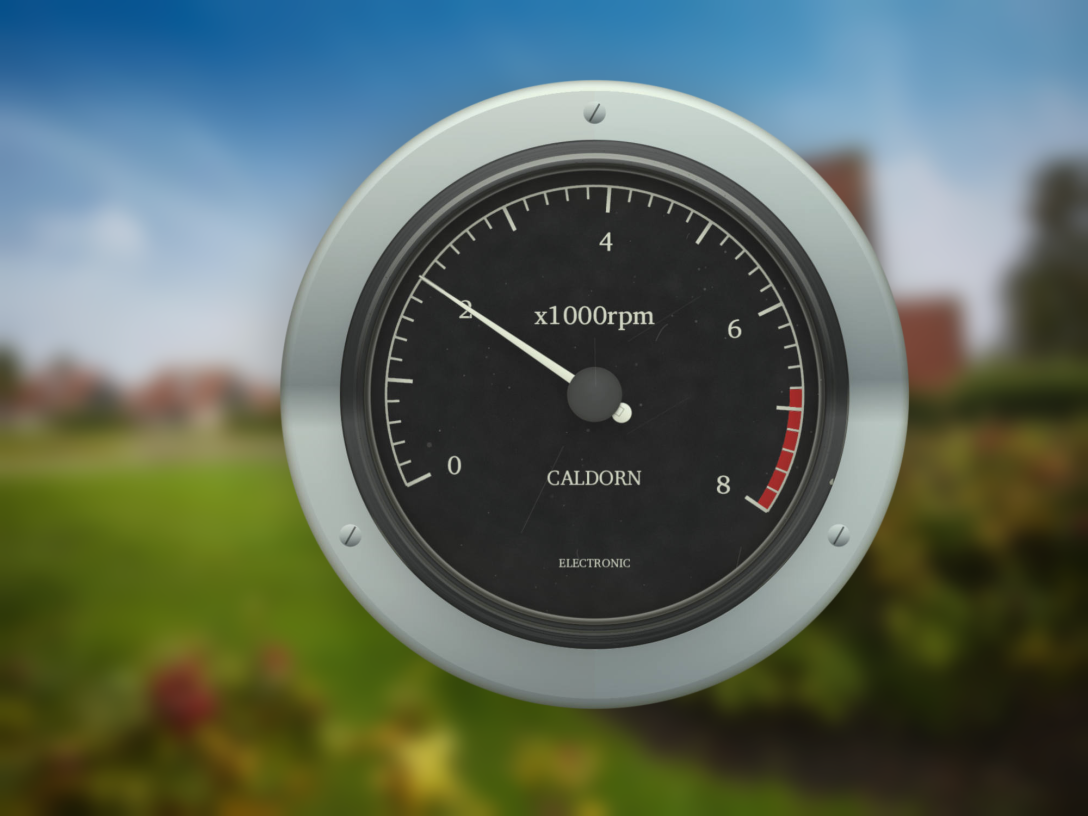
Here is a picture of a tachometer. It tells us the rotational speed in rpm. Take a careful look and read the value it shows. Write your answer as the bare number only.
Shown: 2000
